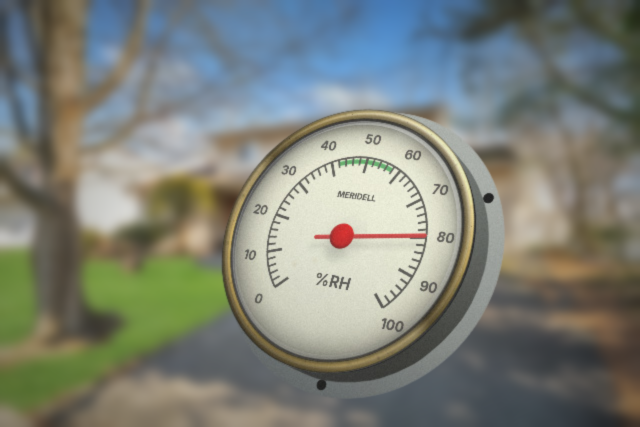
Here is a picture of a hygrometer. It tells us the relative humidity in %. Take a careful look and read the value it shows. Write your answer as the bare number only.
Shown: 80
